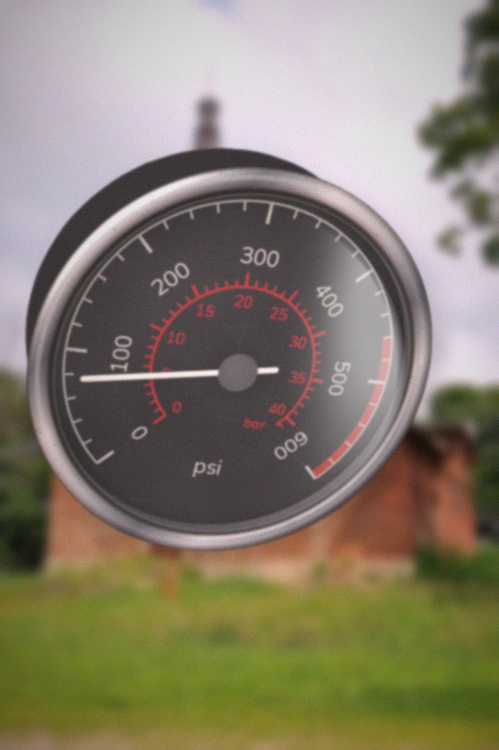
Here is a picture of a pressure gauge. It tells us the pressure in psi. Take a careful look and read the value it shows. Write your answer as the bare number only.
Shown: 80
